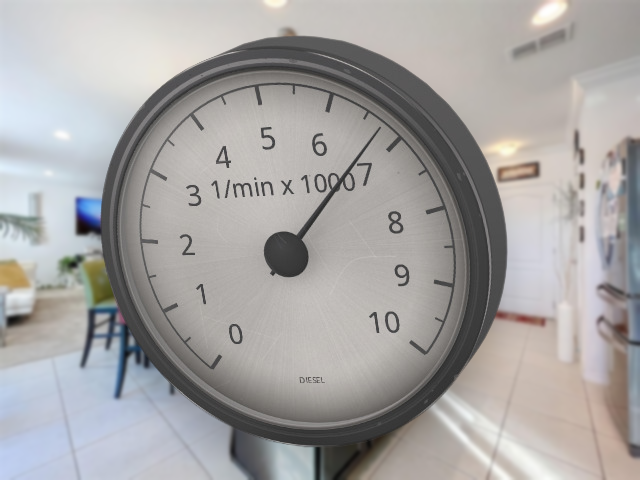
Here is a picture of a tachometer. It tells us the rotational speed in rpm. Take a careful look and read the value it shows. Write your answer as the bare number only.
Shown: 6750
